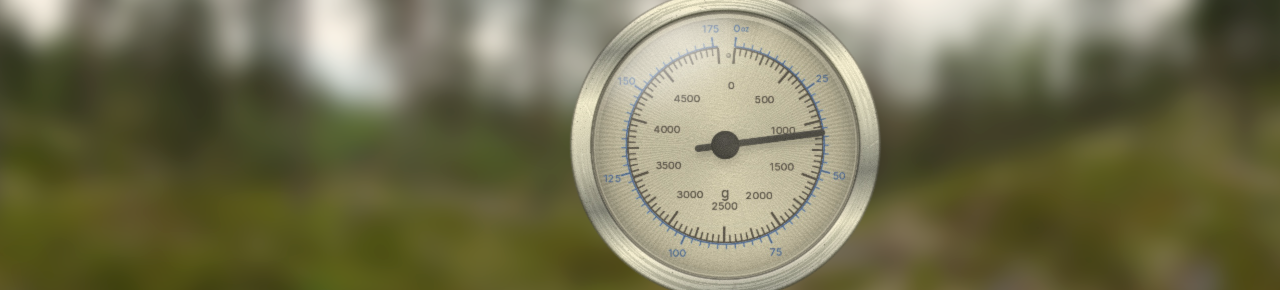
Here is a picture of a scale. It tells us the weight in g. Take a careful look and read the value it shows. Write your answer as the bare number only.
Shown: 1100
